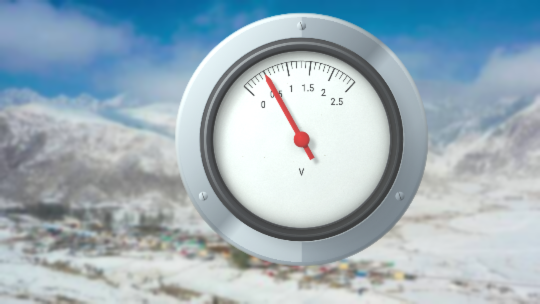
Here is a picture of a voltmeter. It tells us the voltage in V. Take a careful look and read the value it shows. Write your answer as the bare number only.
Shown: 0.5
